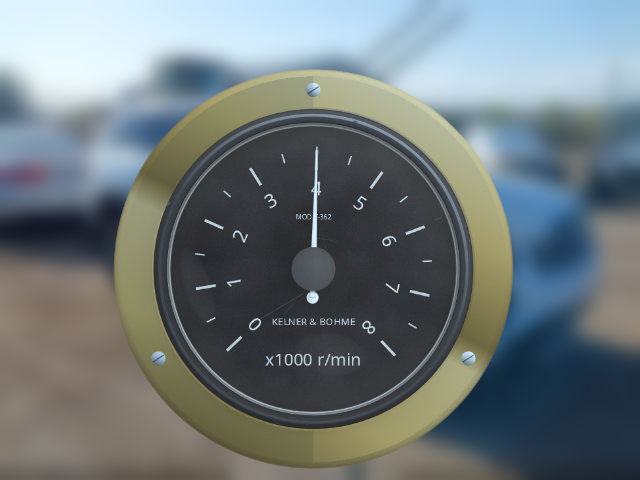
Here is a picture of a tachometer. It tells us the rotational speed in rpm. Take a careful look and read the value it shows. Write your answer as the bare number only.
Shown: 4000
